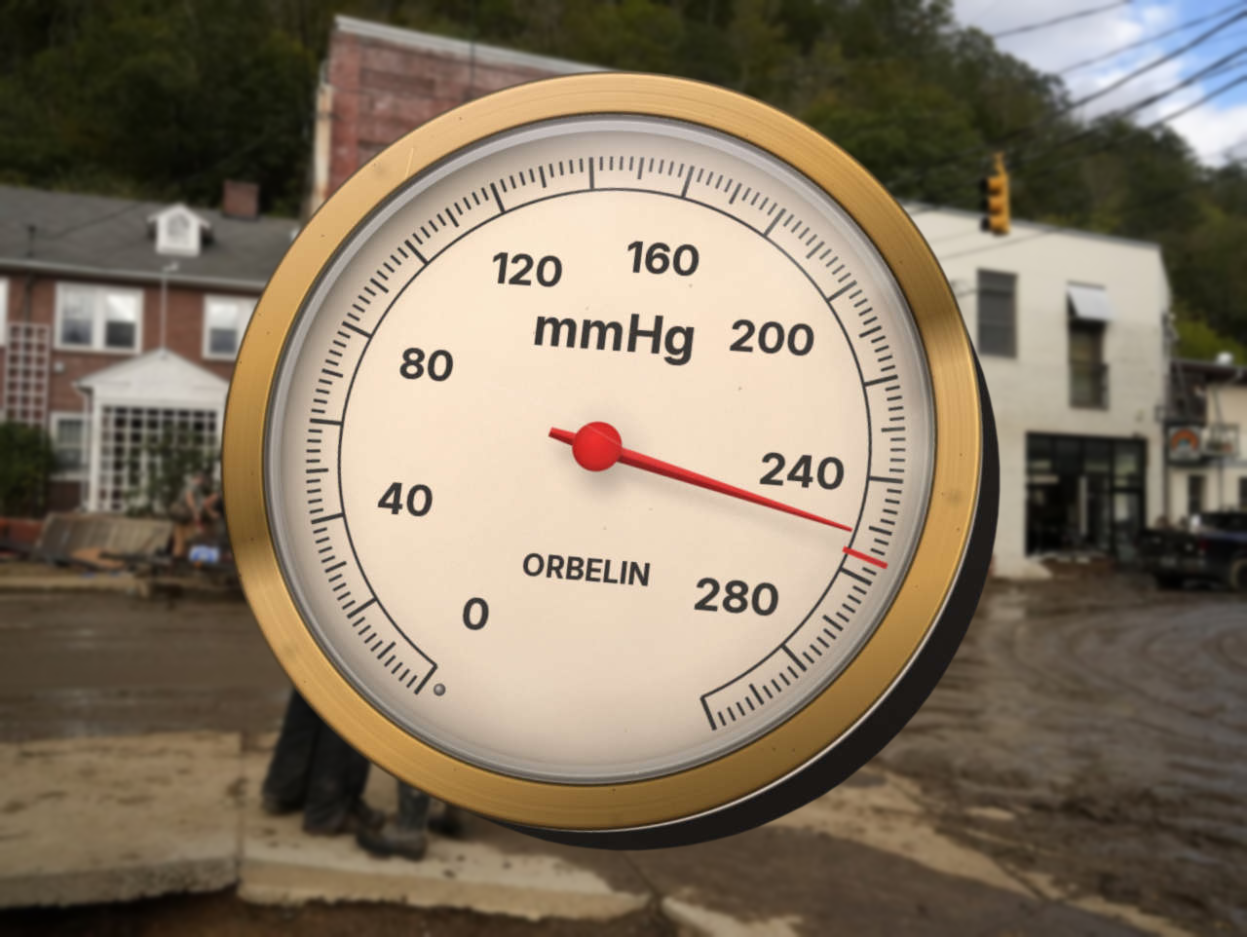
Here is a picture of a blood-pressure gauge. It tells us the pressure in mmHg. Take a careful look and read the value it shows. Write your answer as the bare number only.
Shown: 252
